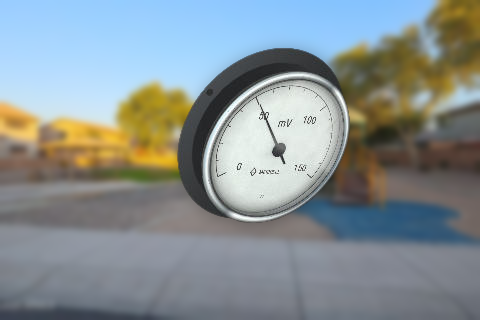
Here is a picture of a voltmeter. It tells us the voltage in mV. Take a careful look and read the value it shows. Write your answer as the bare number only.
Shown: 50
